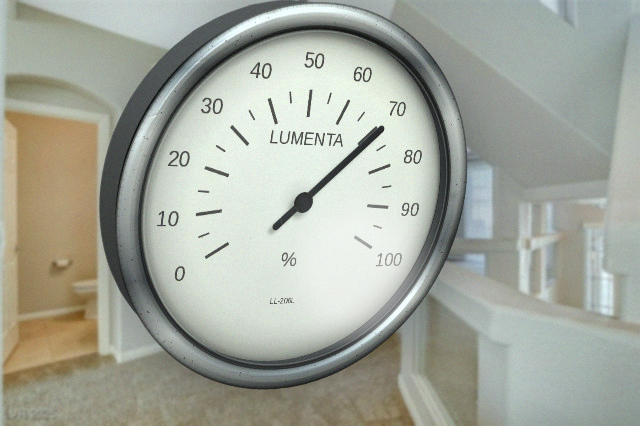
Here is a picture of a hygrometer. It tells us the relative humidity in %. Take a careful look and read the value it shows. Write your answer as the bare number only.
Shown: 70
